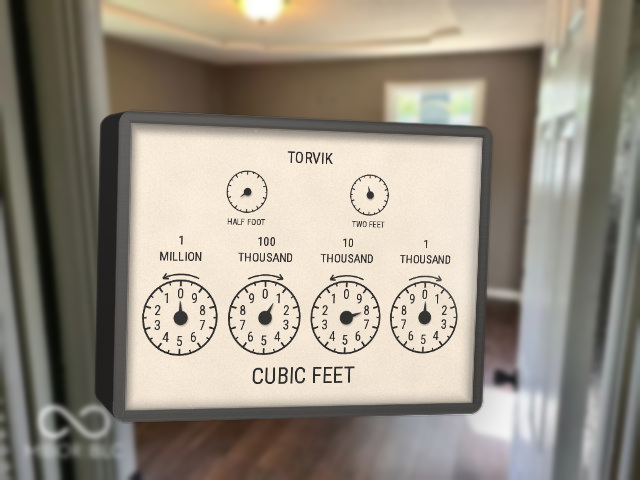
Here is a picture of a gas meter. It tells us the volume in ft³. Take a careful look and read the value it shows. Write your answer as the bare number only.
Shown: 8000
